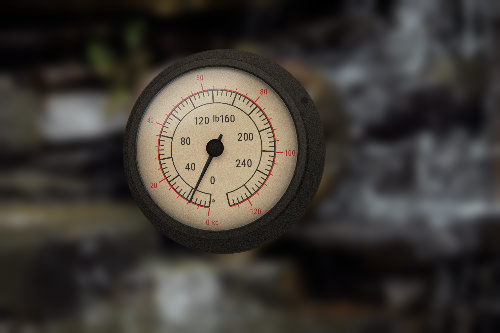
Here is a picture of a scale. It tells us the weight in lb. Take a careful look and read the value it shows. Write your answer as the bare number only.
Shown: 16
